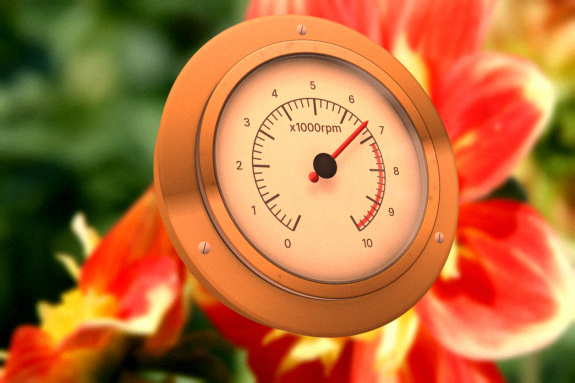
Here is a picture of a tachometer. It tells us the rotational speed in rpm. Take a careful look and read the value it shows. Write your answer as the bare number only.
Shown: 6600
